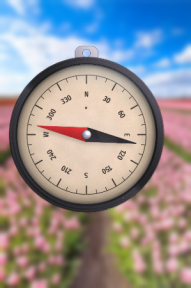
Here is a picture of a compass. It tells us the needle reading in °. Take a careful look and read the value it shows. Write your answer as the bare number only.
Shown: 280
